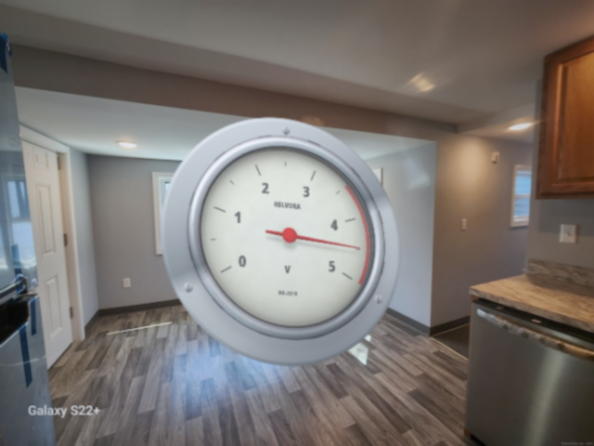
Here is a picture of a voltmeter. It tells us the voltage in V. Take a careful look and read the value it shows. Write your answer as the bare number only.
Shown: 4.5
